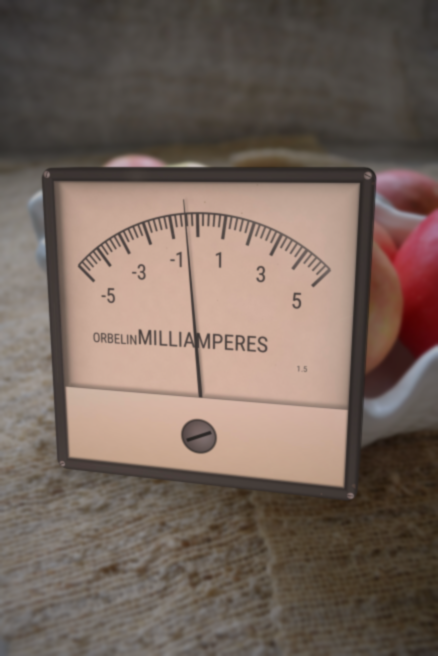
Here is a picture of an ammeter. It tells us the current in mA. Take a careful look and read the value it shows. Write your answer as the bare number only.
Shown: -0.4
